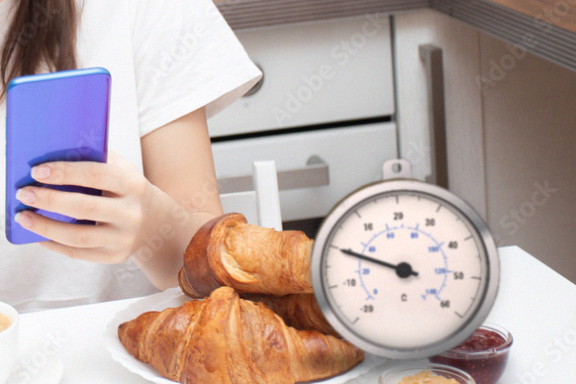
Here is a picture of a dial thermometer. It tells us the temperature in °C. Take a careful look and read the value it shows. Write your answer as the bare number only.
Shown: 0
